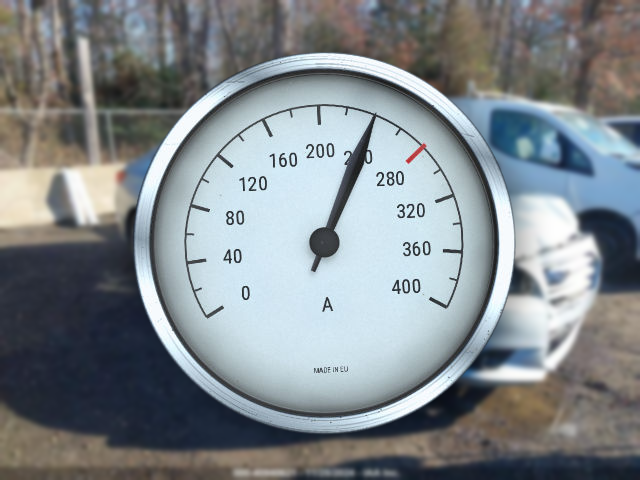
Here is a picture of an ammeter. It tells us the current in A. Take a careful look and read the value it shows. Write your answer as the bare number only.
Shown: 240
